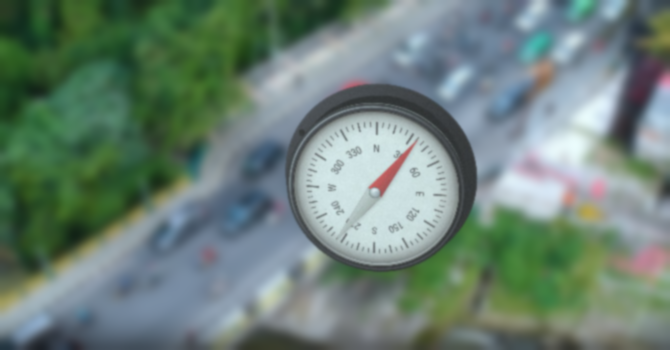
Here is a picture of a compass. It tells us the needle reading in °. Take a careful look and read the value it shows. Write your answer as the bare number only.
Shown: 35
